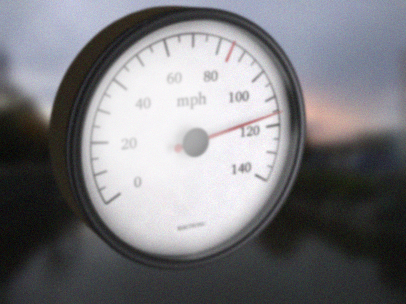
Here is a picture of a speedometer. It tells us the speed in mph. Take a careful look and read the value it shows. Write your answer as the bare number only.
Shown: 115
